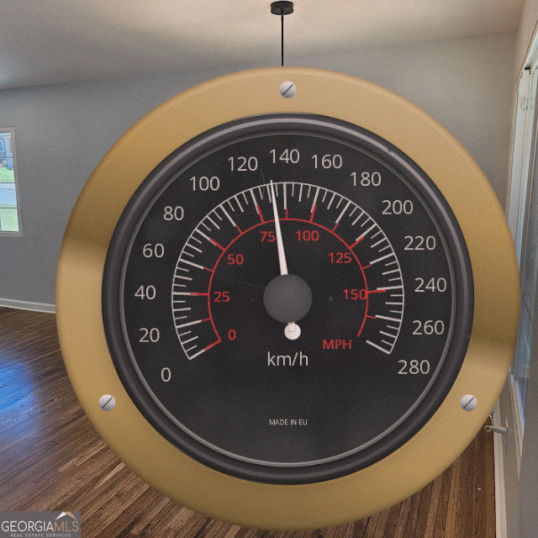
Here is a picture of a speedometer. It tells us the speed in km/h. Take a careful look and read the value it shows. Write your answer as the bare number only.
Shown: 132.5
